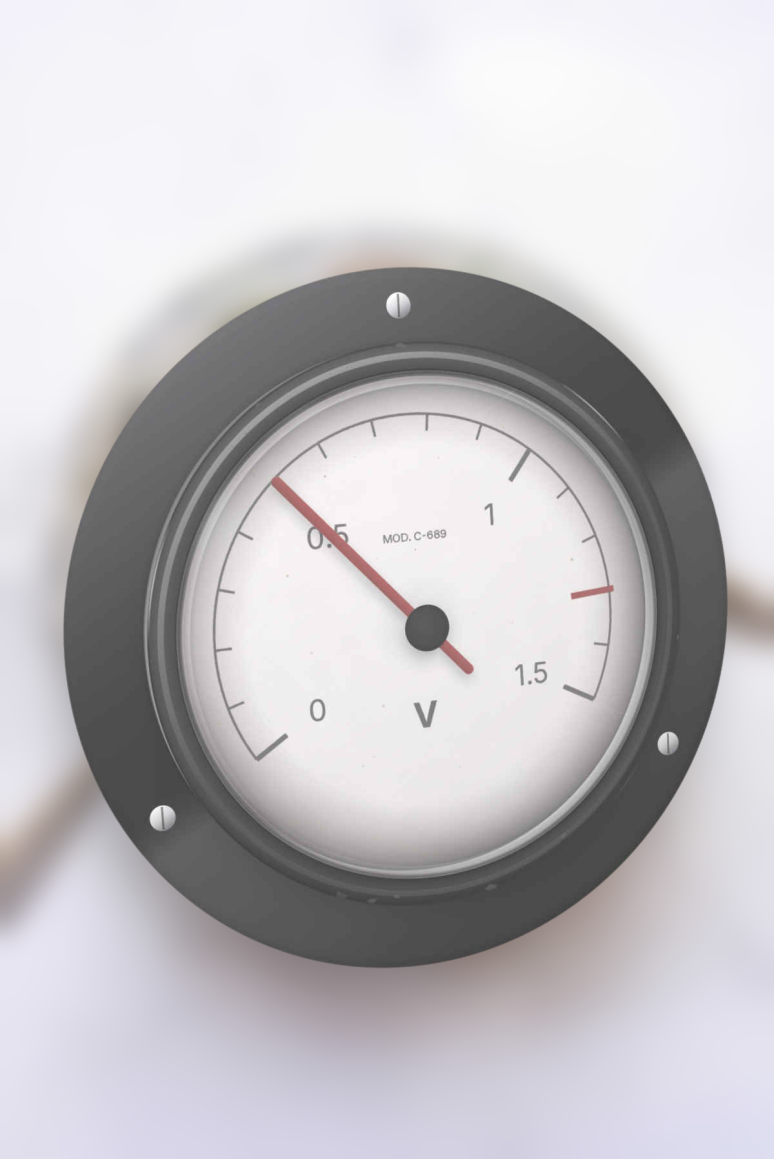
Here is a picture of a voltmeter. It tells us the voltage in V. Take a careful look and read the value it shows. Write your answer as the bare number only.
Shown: 0.5
